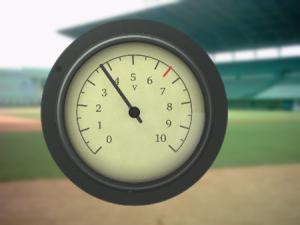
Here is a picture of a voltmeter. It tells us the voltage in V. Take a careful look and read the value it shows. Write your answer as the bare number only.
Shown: 3.75
